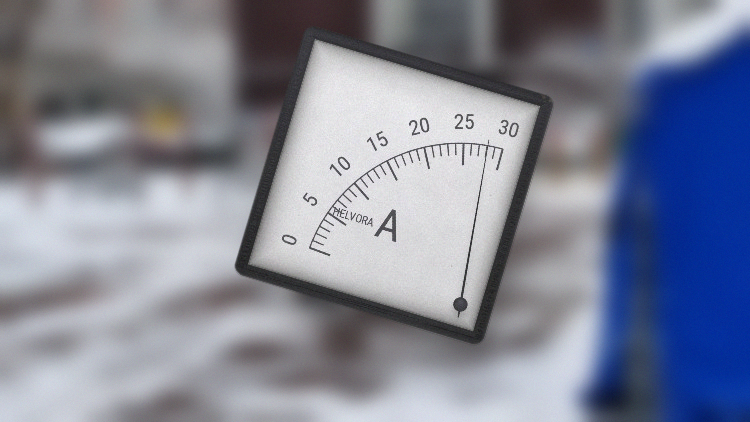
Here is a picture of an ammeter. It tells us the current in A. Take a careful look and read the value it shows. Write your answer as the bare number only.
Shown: 28
